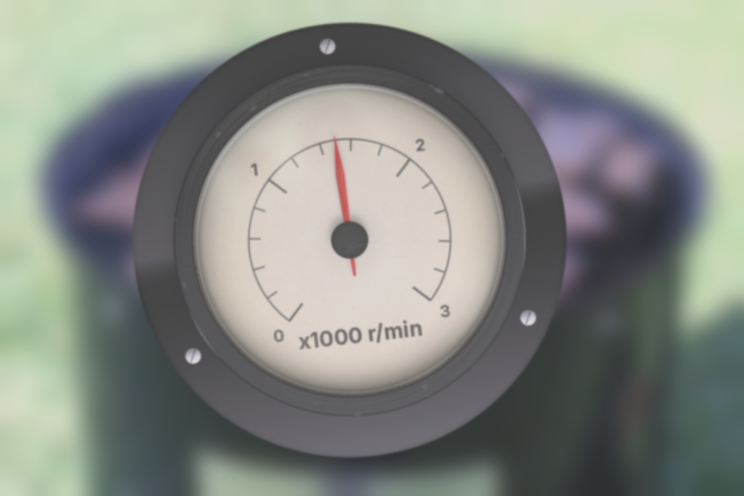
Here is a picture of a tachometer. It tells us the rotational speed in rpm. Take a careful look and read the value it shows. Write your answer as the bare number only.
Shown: 1500
